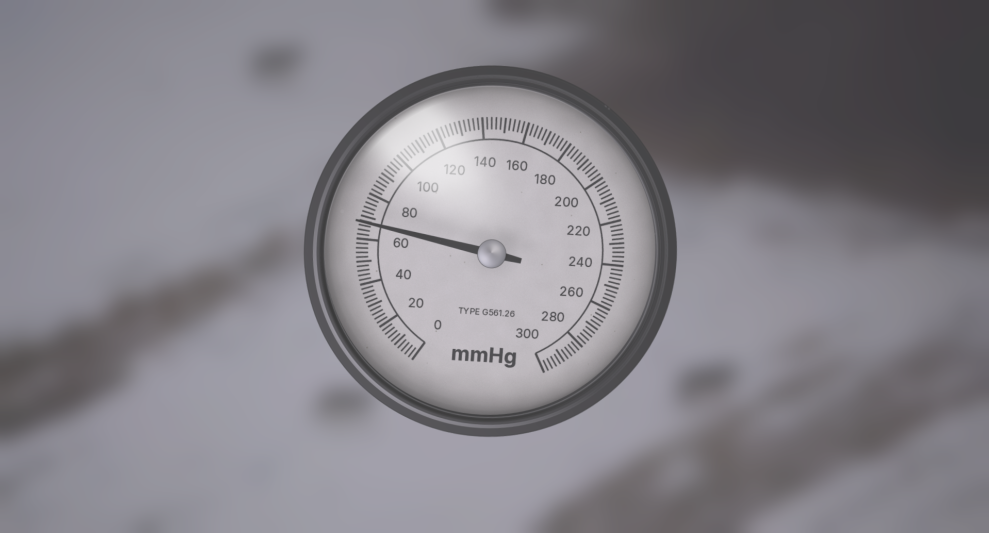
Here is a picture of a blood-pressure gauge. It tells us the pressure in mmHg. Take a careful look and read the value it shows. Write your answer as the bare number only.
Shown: 68
